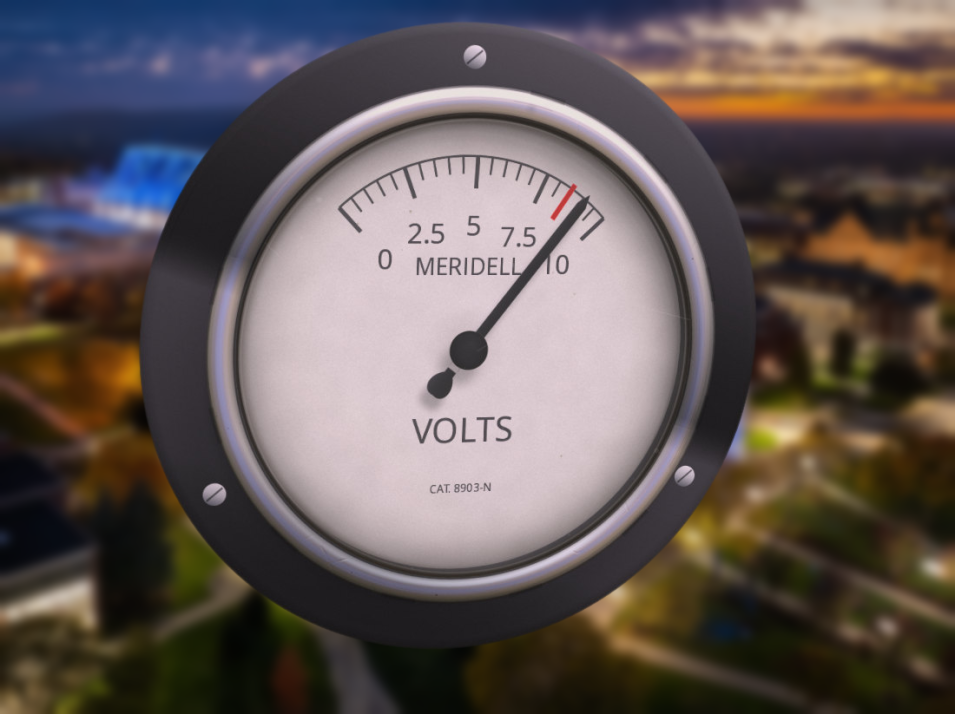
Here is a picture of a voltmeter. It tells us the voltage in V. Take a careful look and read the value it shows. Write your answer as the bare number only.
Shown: 9
